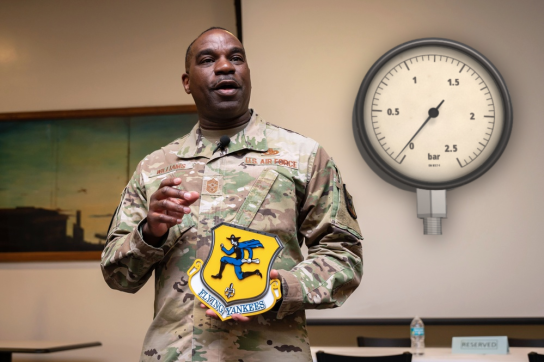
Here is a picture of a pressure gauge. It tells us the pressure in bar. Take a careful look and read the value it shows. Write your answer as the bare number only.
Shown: 0.05
